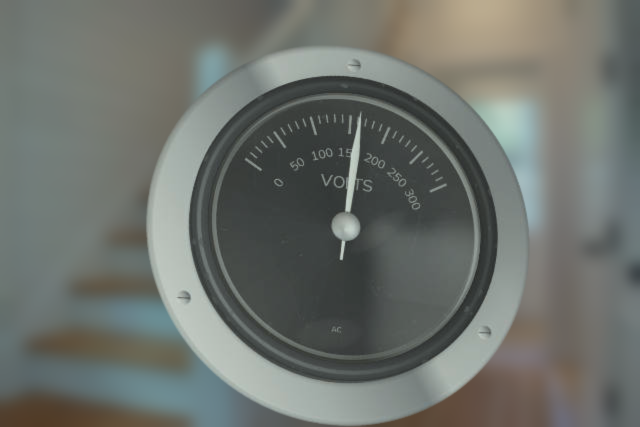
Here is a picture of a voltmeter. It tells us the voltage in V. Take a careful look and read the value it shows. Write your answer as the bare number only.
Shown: 160
